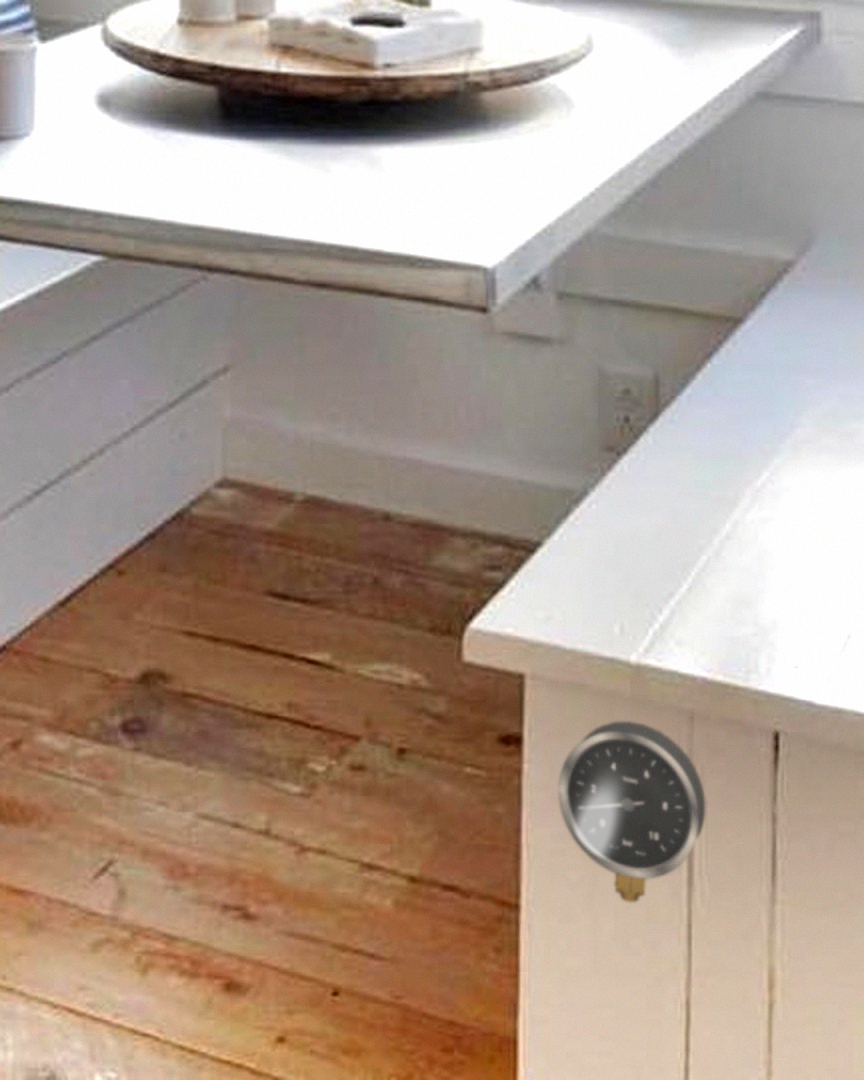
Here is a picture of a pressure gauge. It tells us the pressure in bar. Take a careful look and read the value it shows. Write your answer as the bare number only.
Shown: 1
